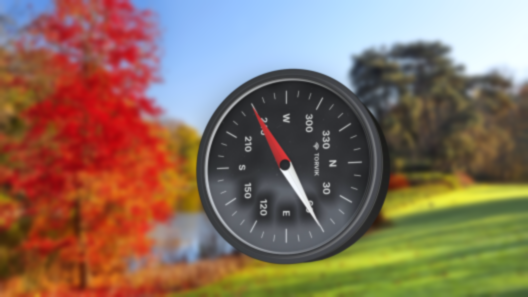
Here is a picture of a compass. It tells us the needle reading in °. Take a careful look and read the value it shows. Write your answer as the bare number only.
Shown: 240
